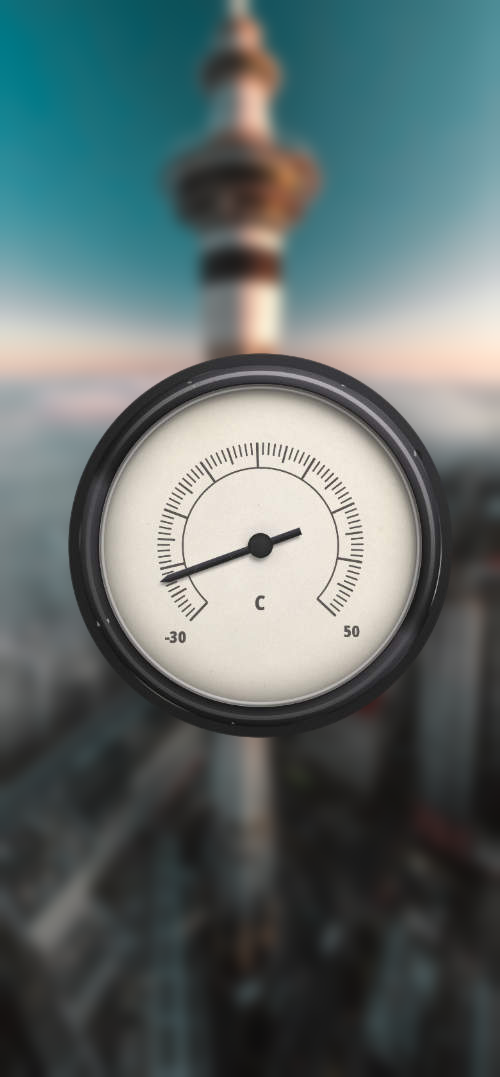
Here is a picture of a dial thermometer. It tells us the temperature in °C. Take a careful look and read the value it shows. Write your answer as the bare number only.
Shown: -22
